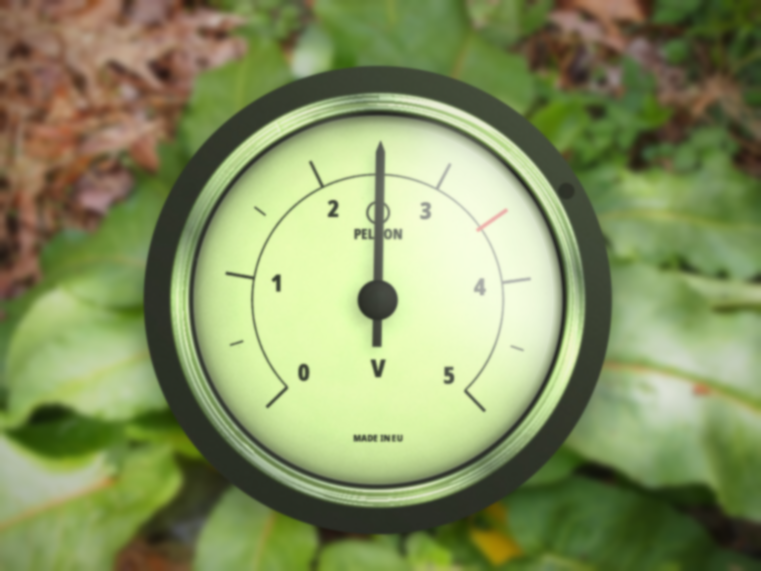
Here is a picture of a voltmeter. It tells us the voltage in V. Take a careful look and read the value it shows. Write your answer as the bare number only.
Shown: 2.5
